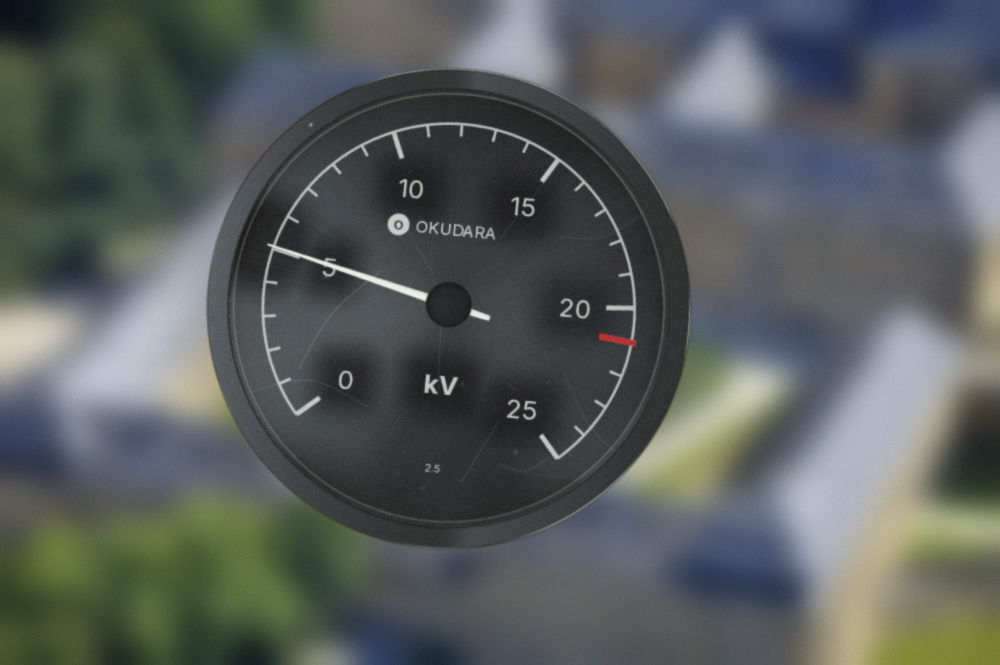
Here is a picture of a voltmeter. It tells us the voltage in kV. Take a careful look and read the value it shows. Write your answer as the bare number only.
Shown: 5
